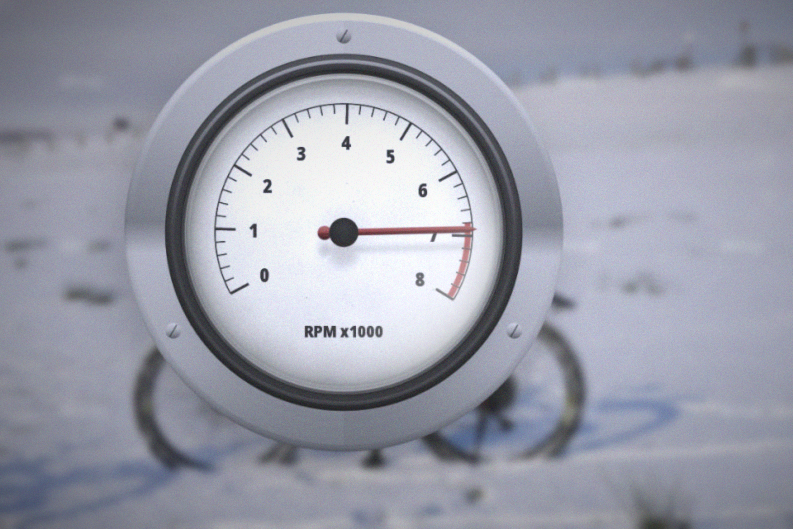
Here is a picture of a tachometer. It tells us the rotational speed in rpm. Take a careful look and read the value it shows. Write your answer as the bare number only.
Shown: 6900
